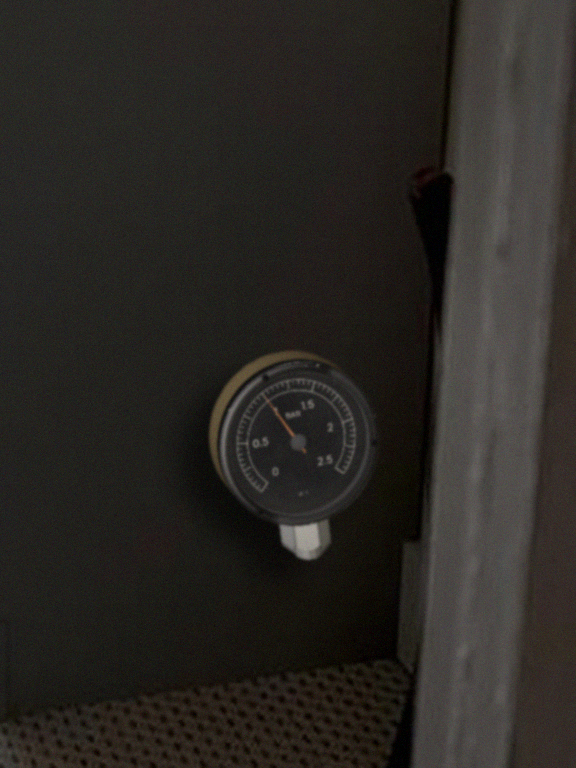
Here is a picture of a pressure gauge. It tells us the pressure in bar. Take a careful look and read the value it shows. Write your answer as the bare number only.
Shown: 1
